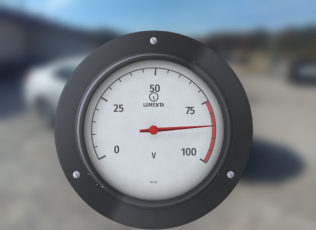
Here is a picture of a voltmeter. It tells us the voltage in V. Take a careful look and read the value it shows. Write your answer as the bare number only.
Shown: 85
